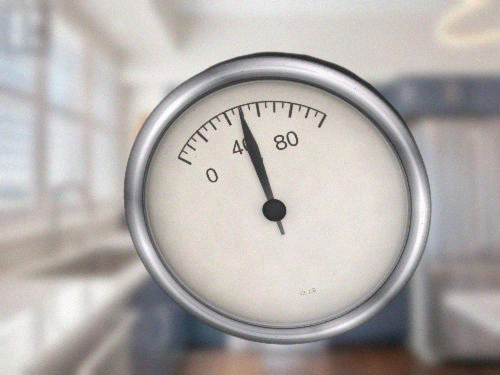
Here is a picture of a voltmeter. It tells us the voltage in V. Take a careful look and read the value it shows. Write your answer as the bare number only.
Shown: 50
